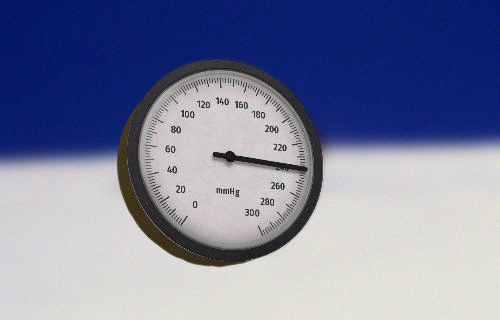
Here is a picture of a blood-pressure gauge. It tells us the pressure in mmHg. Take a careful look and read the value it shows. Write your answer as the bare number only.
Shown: 240
